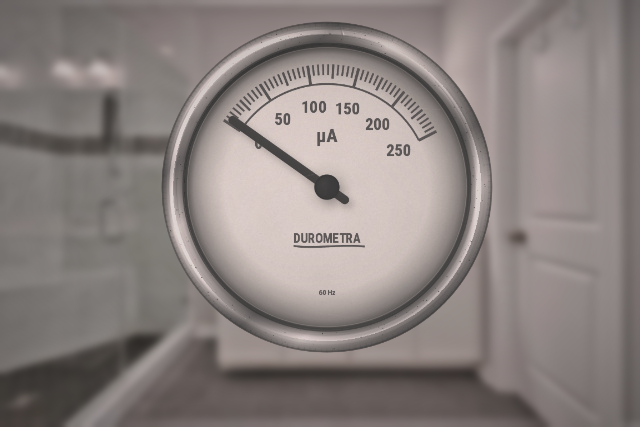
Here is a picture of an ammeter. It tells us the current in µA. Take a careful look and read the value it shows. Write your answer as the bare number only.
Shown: 5
